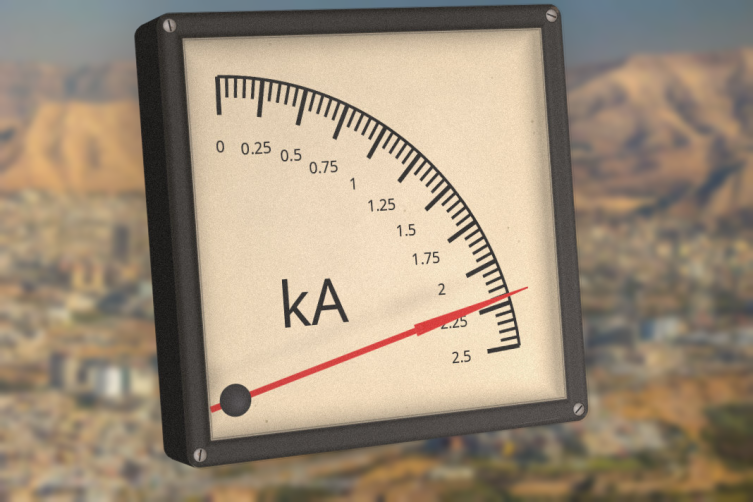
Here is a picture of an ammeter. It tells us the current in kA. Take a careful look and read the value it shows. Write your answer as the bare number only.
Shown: 2.2
